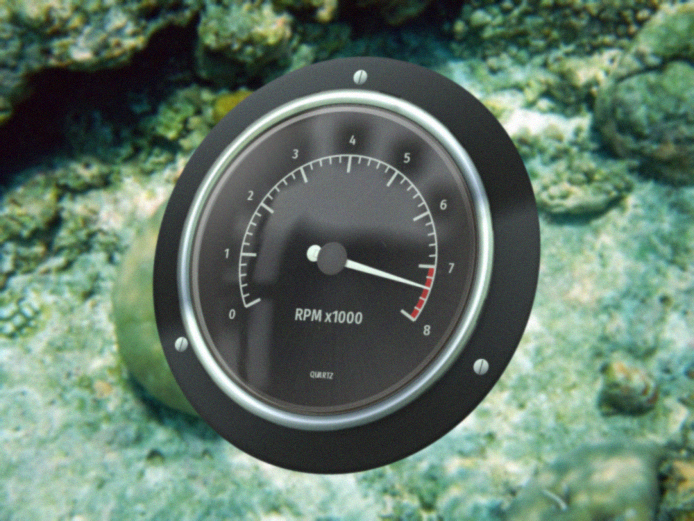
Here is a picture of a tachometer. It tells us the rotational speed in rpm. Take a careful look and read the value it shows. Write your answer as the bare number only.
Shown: 7400
